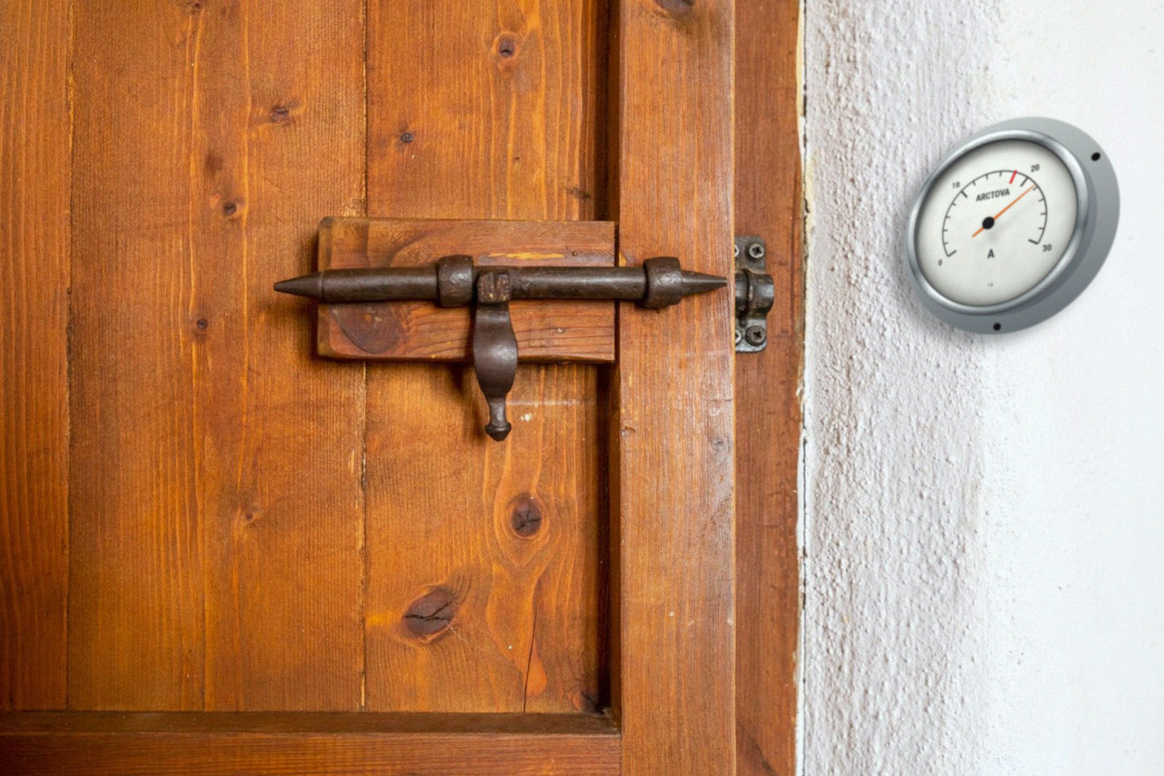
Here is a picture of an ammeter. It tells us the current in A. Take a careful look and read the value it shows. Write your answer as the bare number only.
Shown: 22
